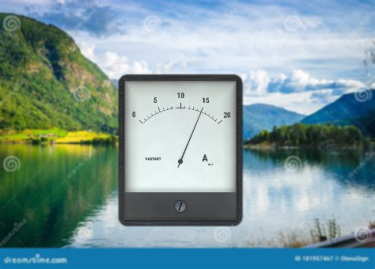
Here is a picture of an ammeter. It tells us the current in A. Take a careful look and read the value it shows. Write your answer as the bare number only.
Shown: 15
